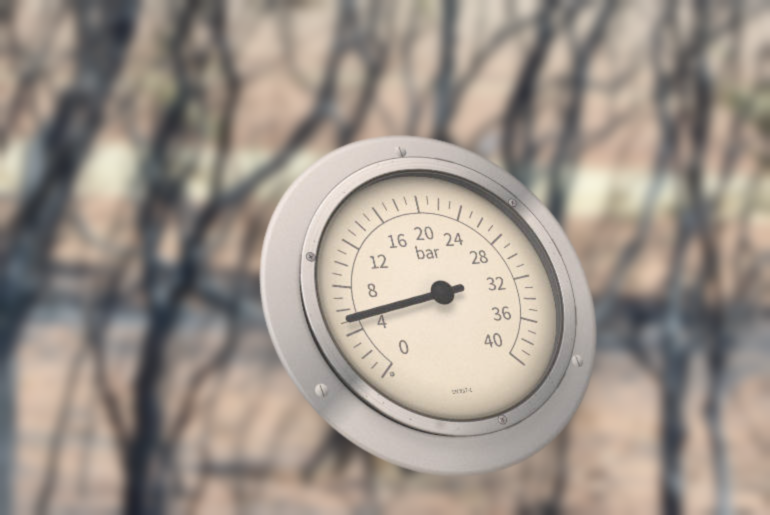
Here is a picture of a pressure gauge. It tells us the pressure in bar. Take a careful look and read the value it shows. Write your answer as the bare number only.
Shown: 5
